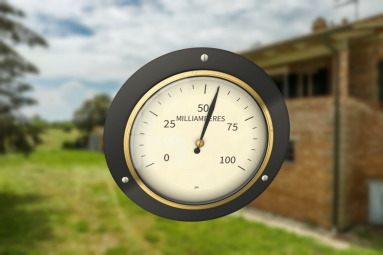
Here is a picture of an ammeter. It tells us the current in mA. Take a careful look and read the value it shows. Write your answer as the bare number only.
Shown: 55
